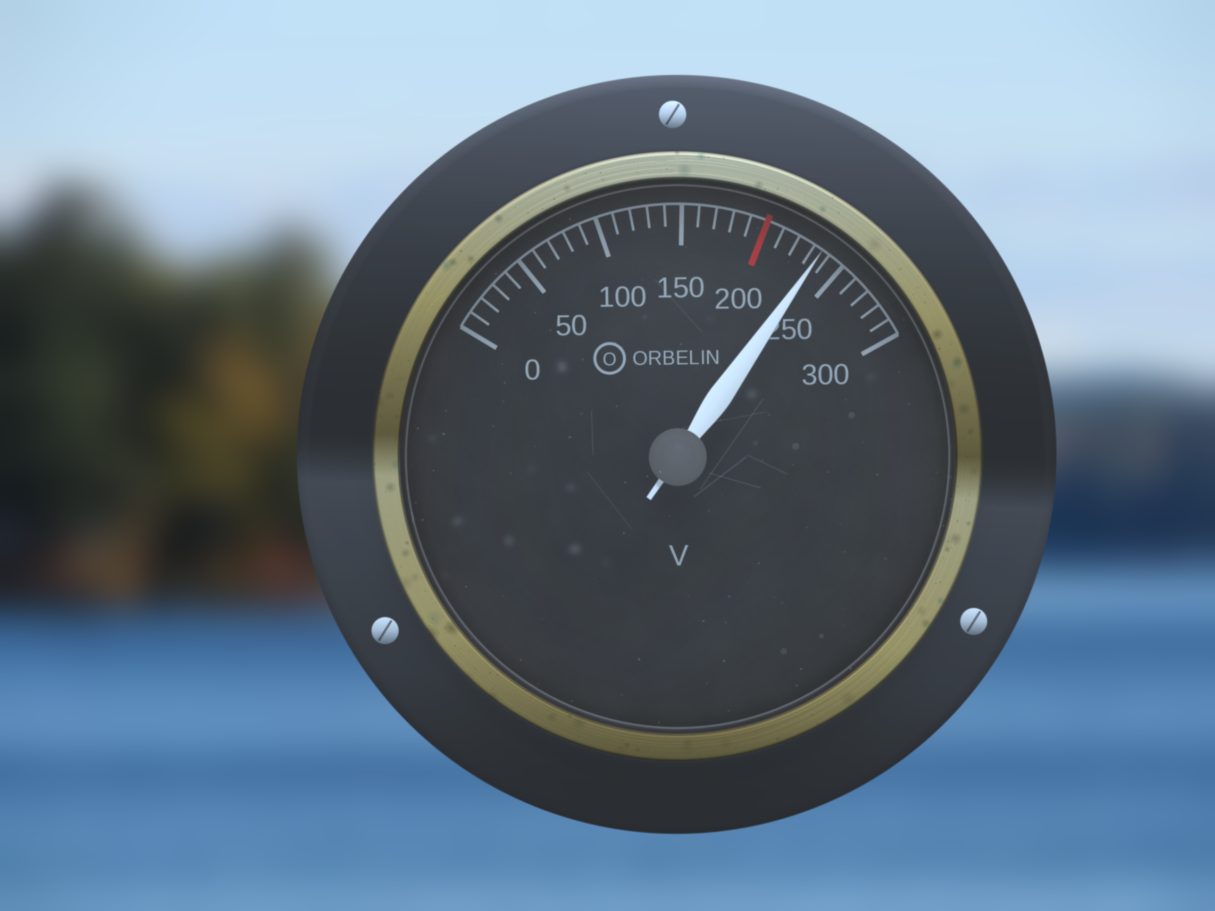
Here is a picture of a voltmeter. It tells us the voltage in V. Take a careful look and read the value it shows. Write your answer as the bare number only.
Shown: 235
